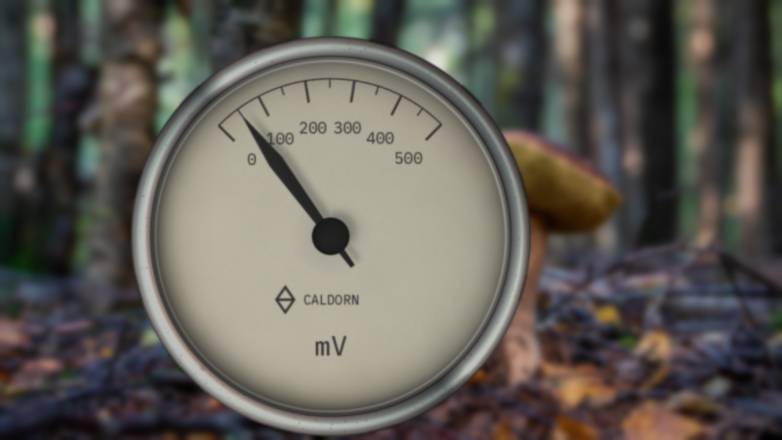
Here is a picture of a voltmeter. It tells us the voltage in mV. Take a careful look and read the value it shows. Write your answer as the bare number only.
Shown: 50
